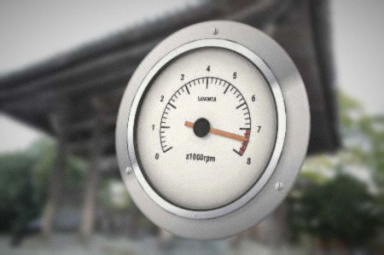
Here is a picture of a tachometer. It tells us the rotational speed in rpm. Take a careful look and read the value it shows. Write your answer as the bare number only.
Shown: 7400
